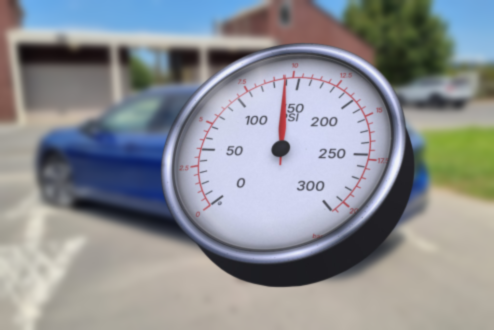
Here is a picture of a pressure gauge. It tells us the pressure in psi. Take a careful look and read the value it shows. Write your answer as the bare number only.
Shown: 140
